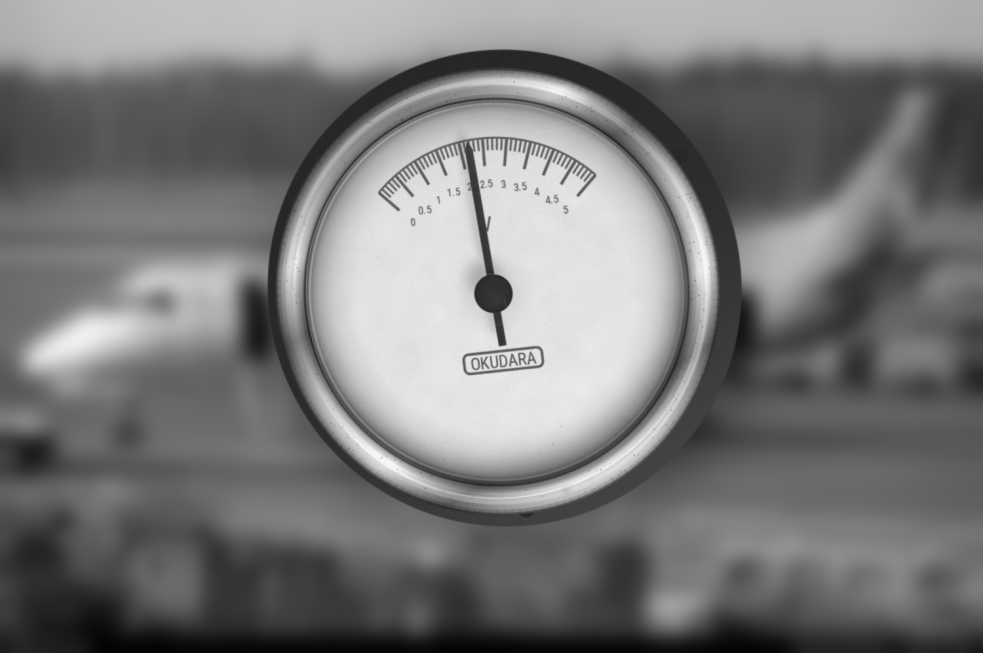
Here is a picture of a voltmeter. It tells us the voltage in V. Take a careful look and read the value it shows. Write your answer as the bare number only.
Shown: 2.2
